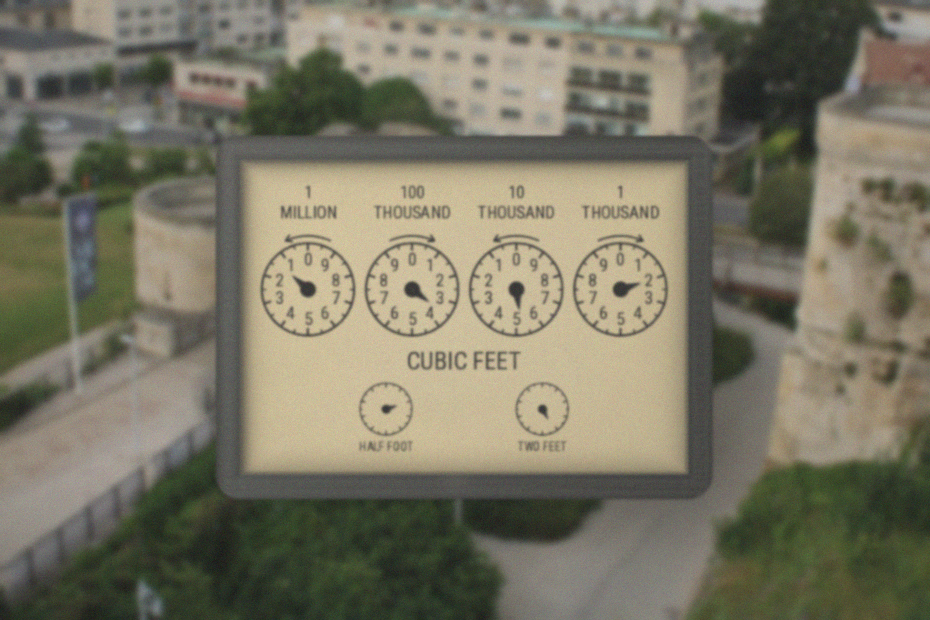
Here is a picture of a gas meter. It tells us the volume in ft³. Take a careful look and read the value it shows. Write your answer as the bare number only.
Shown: 135200
